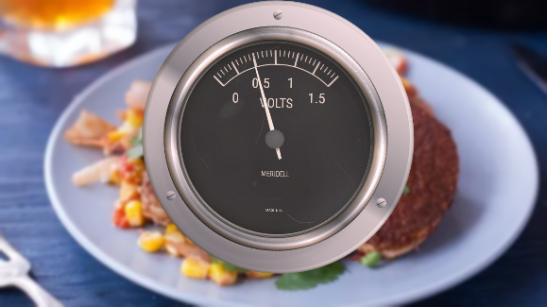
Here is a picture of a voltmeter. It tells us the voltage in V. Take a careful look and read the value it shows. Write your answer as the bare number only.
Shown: 0.5
